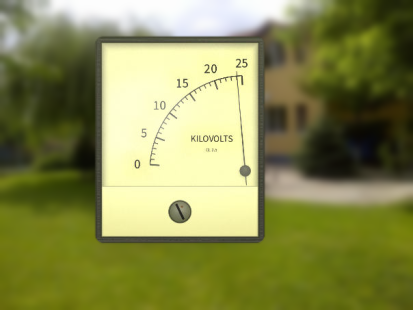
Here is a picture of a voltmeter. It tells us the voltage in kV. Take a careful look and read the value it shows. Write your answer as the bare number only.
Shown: 24
